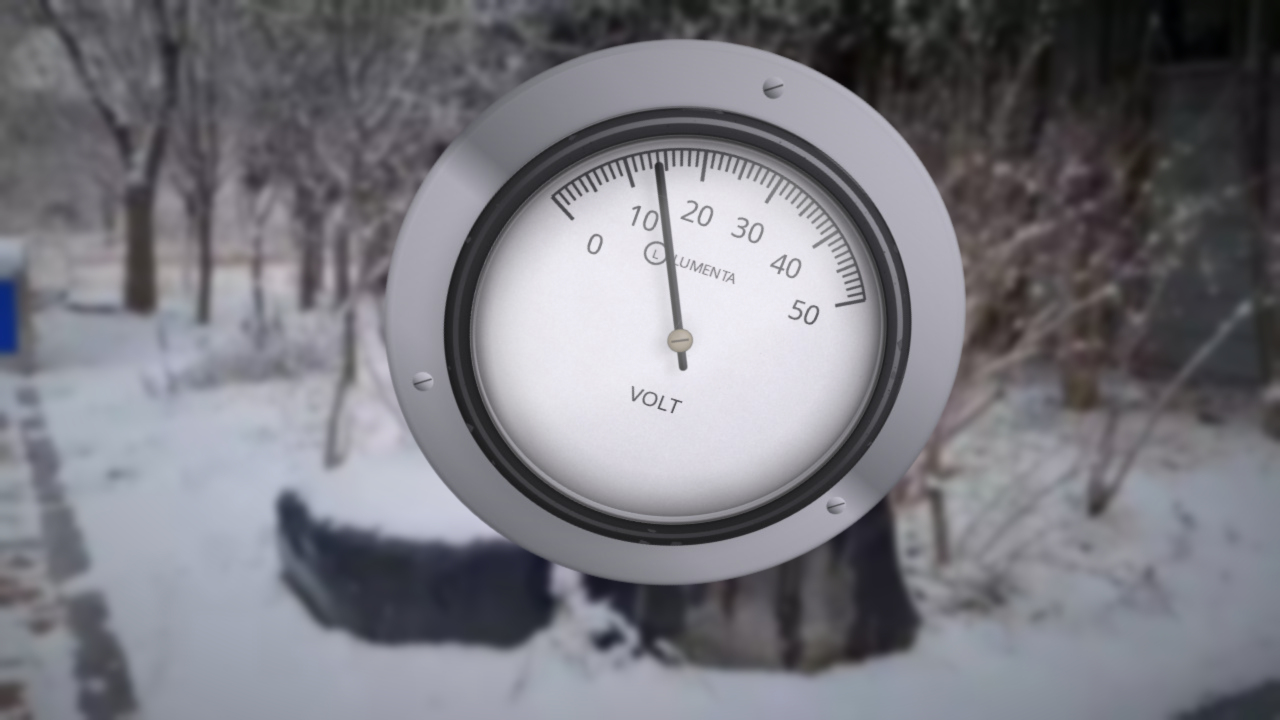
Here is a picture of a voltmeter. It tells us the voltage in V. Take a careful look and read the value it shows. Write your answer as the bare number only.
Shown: 14
